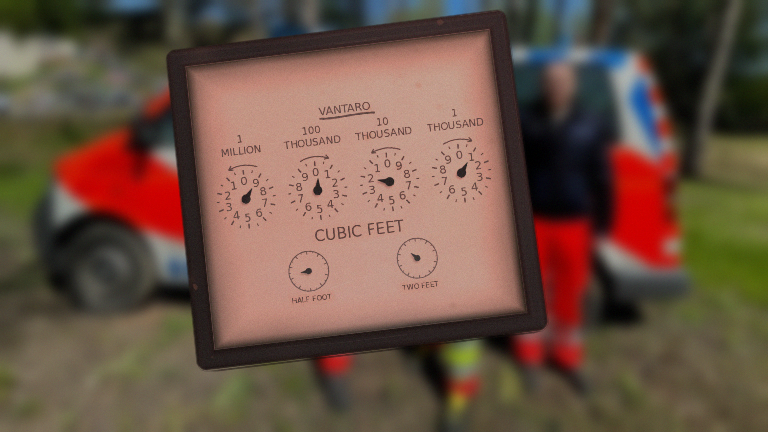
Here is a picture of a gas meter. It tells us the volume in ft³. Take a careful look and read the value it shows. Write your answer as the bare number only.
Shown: 902100
